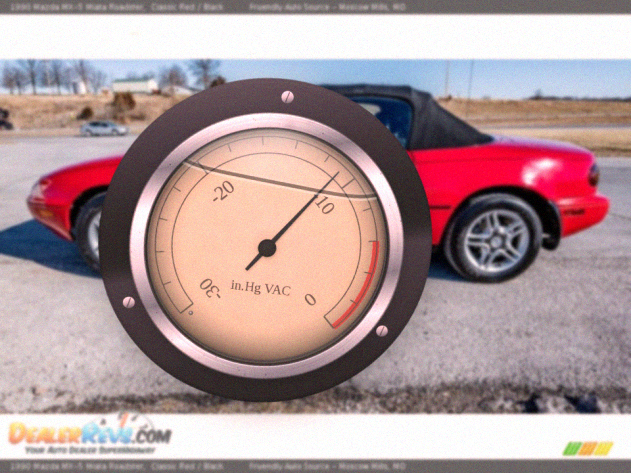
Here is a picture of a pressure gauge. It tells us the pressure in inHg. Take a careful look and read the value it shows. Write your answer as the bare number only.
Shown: -11
